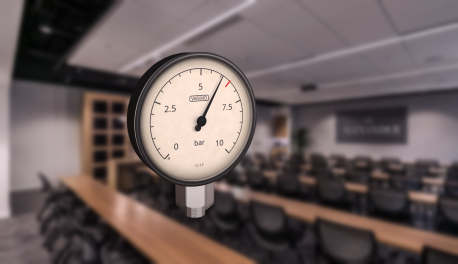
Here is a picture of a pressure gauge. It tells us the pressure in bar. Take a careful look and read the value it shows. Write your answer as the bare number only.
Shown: 6
